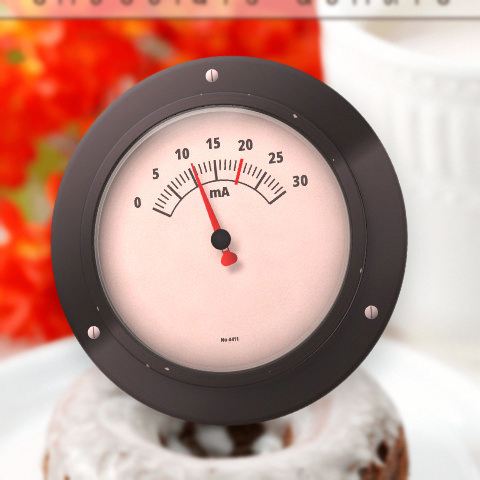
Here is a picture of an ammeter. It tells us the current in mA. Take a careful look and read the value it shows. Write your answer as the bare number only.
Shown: 11
